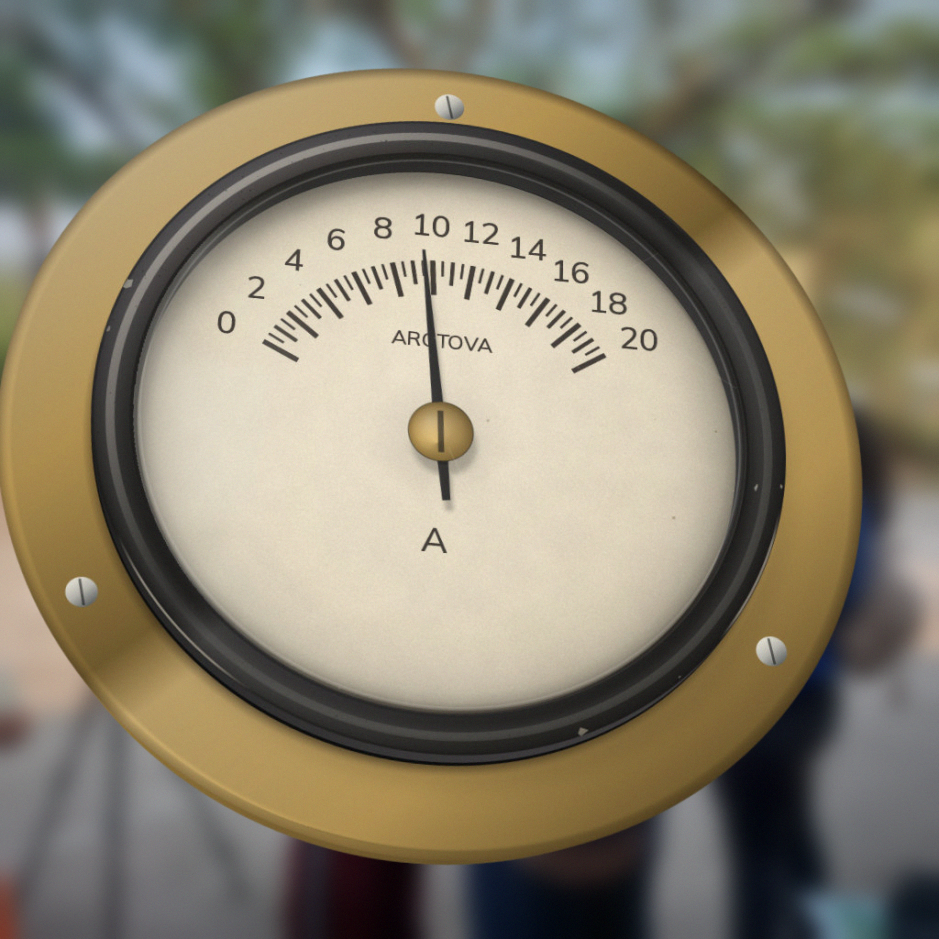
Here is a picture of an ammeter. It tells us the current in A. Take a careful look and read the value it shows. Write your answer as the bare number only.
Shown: 9.5
